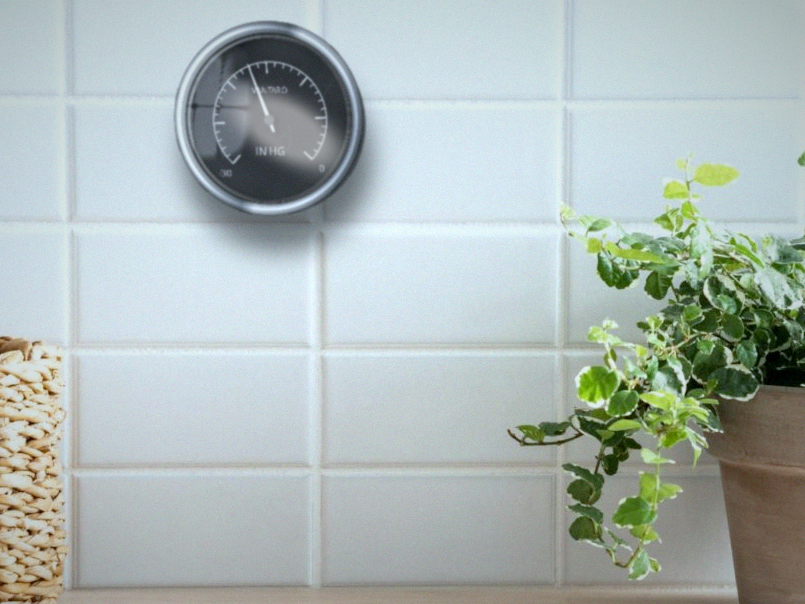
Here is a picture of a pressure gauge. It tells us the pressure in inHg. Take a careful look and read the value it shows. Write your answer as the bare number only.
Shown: -17
